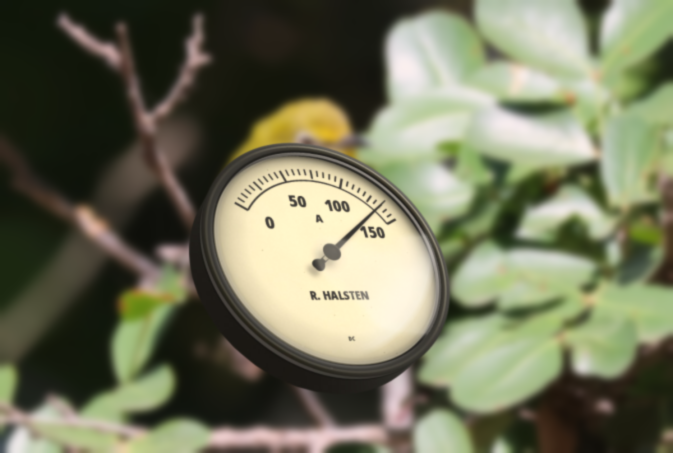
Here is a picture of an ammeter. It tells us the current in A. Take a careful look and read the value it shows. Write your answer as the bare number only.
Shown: 135
